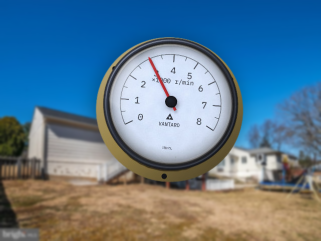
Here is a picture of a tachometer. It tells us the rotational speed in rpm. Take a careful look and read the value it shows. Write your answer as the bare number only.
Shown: 3000
